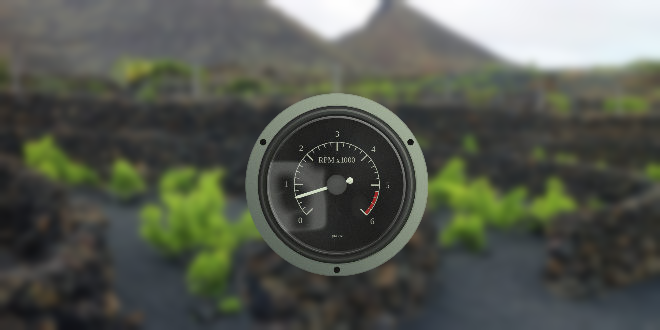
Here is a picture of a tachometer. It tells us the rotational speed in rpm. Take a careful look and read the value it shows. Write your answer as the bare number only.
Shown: 600
